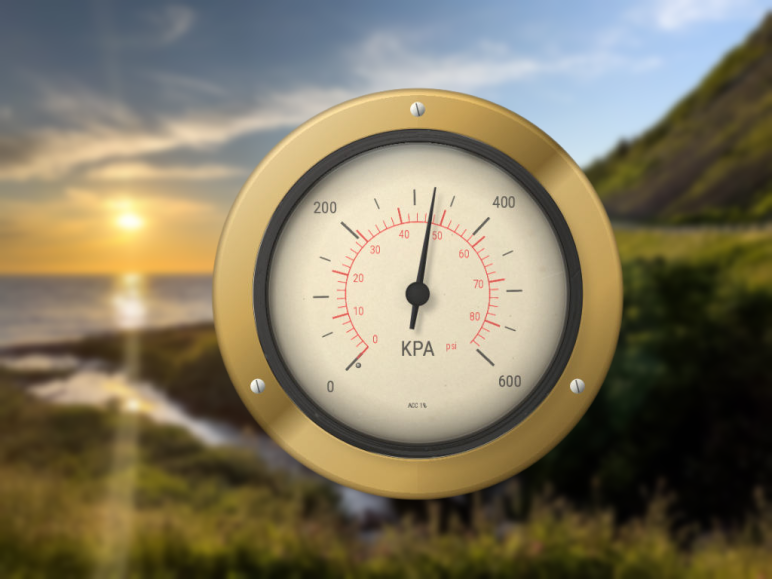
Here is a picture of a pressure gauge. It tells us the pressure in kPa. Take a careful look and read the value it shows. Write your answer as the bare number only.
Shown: 325
